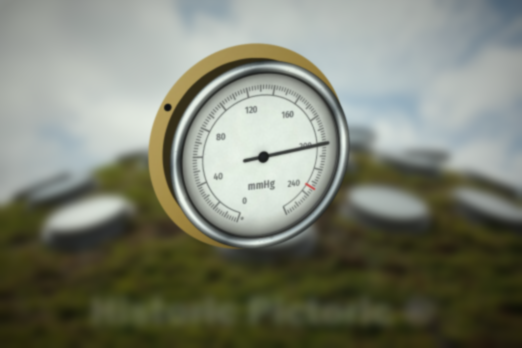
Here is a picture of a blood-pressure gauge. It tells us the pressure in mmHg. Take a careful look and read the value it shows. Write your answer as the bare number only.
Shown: 200
